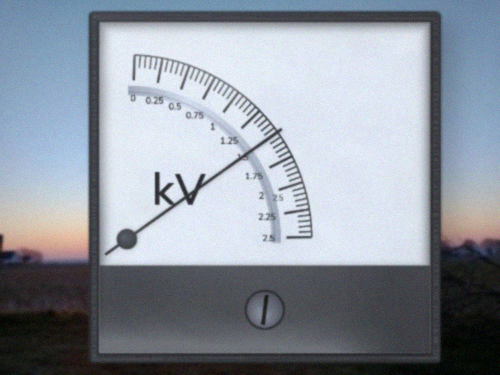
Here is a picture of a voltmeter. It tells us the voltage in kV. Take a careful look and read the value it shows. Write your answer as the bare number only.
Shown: 1.5
